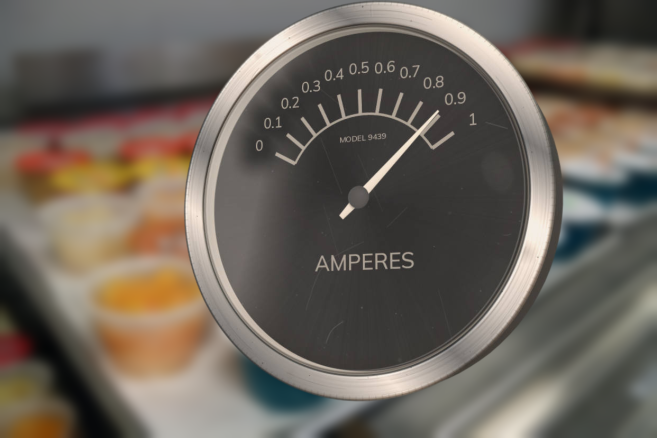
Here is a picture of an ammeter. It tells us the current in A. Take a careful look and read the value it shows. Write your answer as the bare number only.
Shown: 0.9
